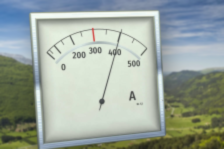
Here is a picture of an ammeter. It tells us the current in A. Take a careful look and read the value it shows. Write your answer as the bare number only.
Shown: 400
